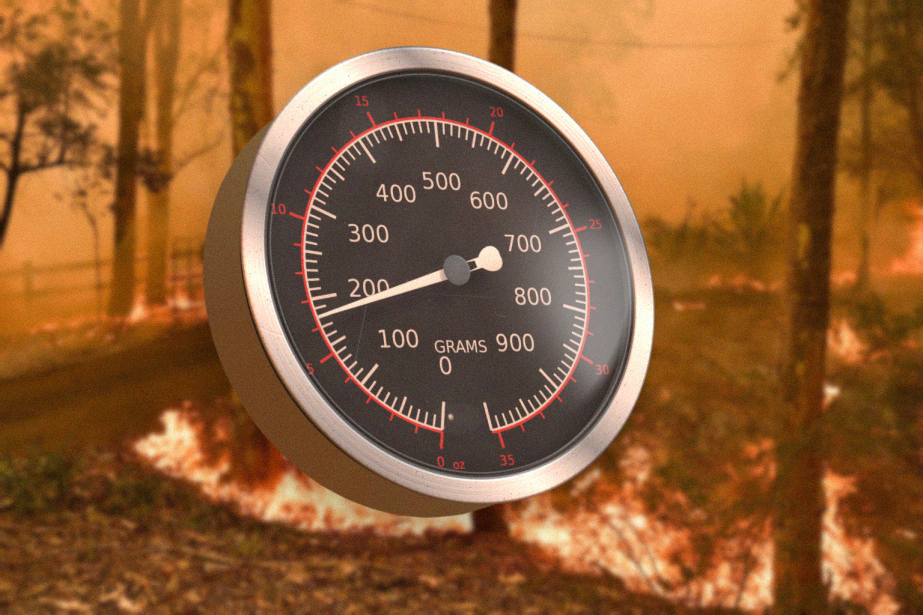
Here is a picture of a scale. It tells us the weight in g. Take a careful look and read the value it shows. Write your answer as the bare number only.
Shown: 180
